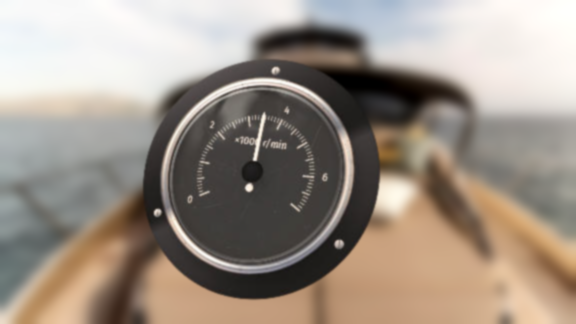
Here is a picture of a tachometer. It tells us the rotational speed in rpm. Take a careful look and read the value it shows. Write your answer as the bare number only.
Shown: 3500
